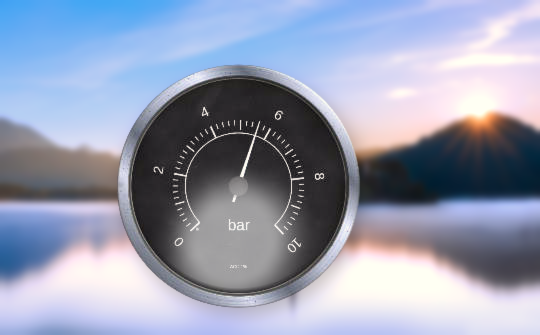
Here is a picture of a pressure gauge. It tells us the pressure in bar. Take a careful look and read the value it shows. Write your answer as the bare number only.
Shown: 5.6
